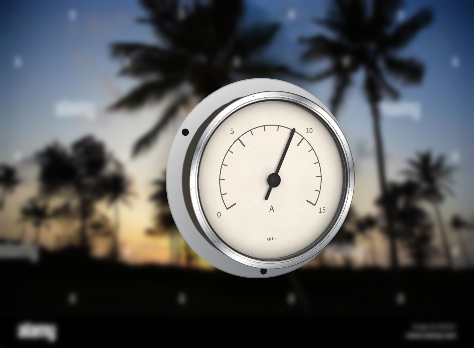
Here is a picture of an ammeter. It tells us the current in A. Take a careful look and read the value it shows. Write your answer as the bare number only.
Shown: 9
